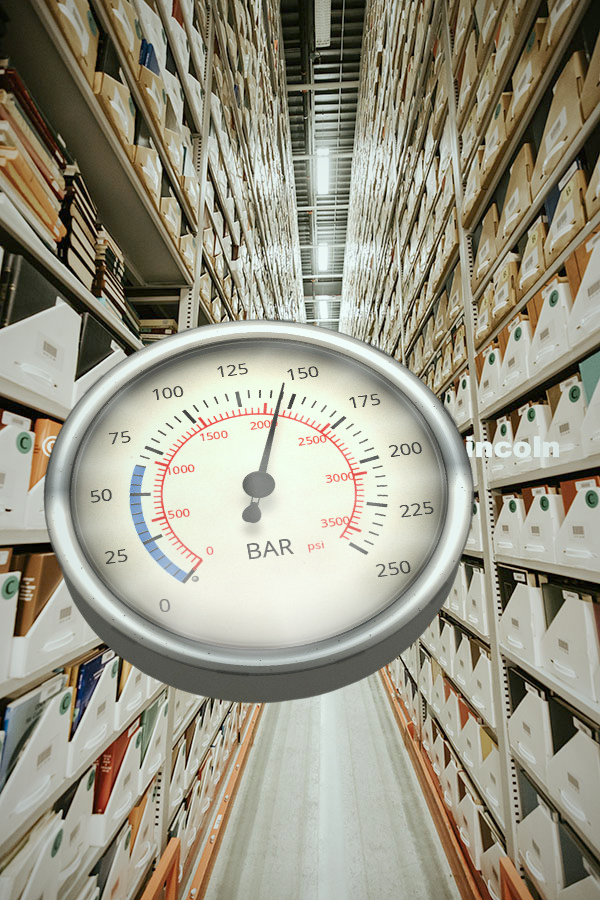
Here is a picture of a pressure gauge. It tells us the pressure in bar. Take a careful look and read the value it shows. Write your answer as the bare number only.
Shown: 145
